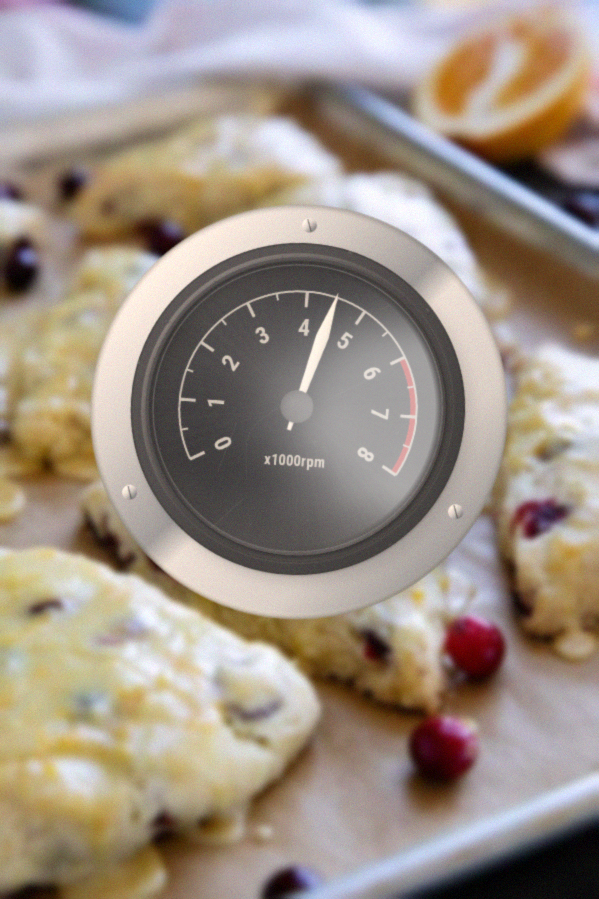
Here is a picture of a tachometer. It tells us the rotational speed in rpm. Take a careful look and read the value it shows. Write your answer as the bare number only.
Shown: 4500
